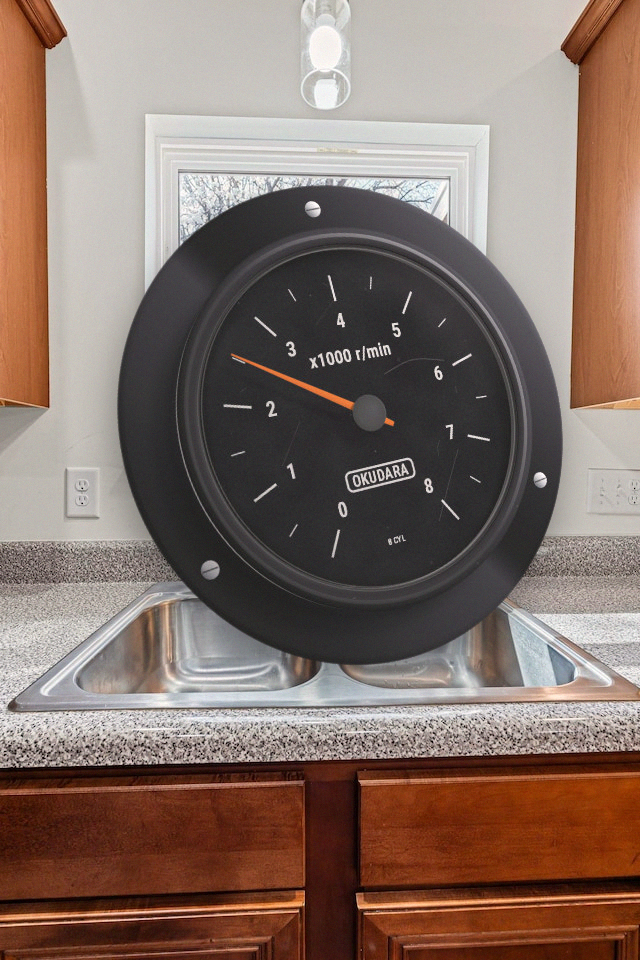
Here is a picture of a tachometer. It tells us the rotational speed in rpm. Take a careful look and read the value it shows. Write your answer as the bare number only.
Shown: 2500
